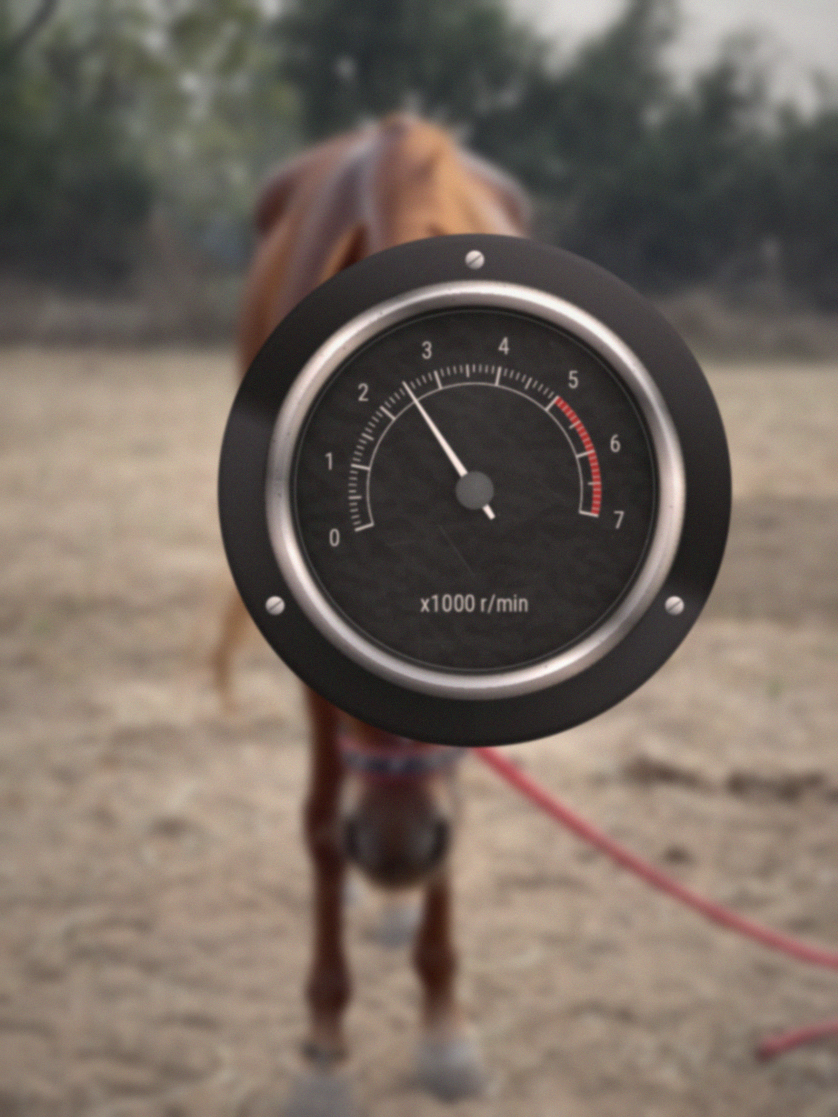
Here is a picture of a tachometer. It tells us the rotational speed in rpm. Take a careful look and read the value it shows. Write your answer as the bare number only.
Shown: 2500
